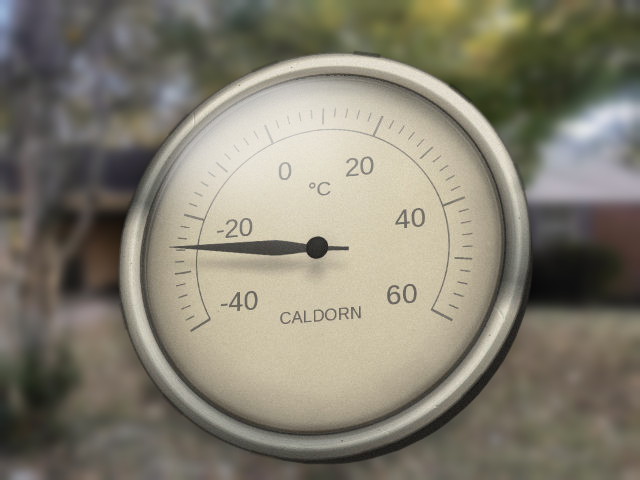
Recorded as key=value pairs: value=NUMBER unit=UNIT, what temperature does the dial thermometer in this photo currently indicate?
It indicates value=-26 unit=°C
